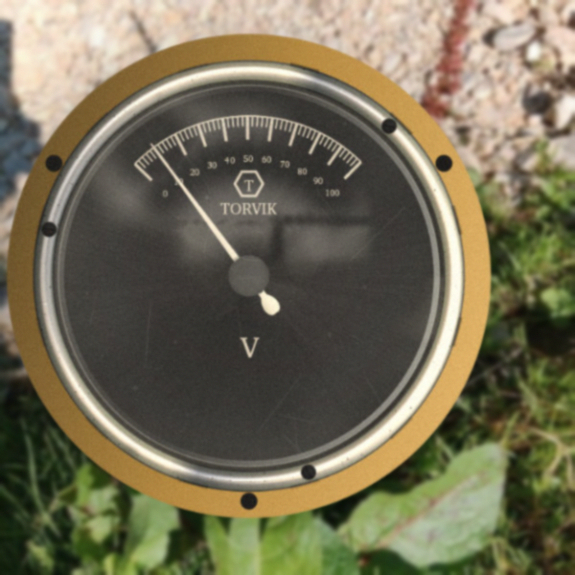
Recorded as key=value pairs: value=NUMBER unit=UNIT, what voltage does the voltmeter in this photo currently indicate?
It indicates value=10 unit=V
